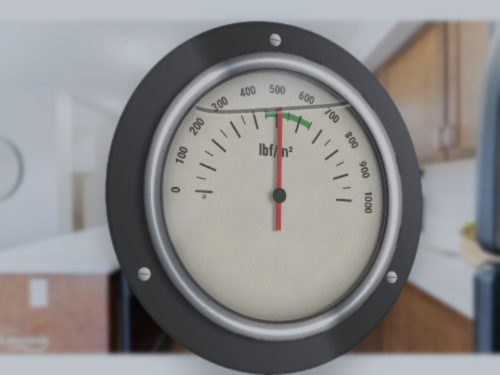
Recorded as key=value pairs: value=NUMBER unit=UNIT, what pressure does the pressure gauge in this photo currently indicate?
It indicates value=500 unit=psi
